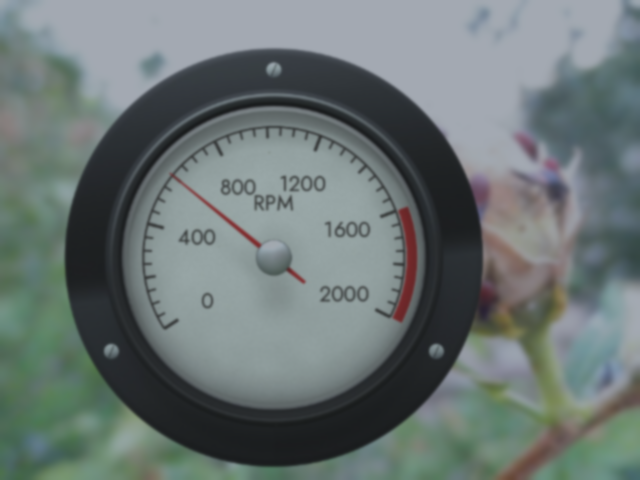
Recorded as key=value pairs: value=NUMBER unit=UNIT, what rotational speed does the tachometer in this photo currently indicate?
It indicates value=600 unit=rpm
